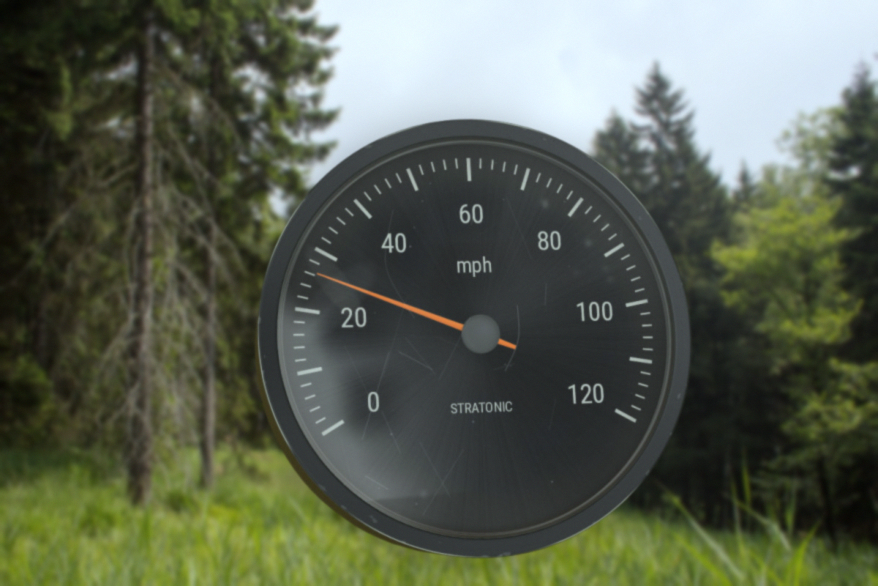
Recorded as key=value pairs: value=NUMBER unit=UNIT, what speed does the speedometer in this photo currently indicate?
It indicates value=26 unit=mph
